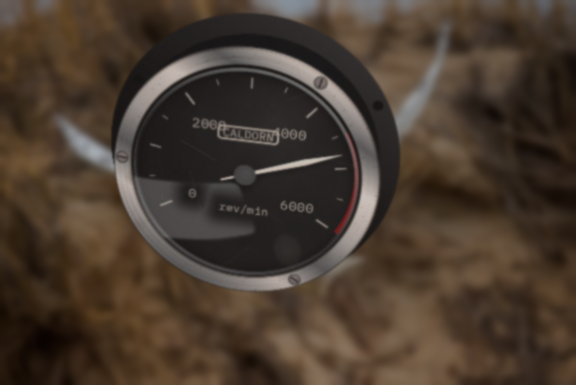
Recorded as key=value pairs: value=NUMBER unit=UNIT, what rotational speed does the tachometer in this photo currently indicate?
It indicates value=4750 unit=rpm
